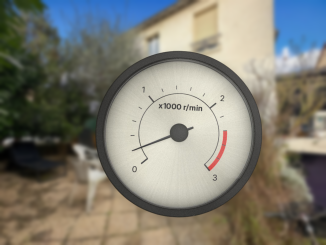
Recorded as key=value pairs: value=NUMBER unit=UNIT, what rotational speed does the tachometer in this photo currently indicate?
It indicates value=200 unit=rpm
